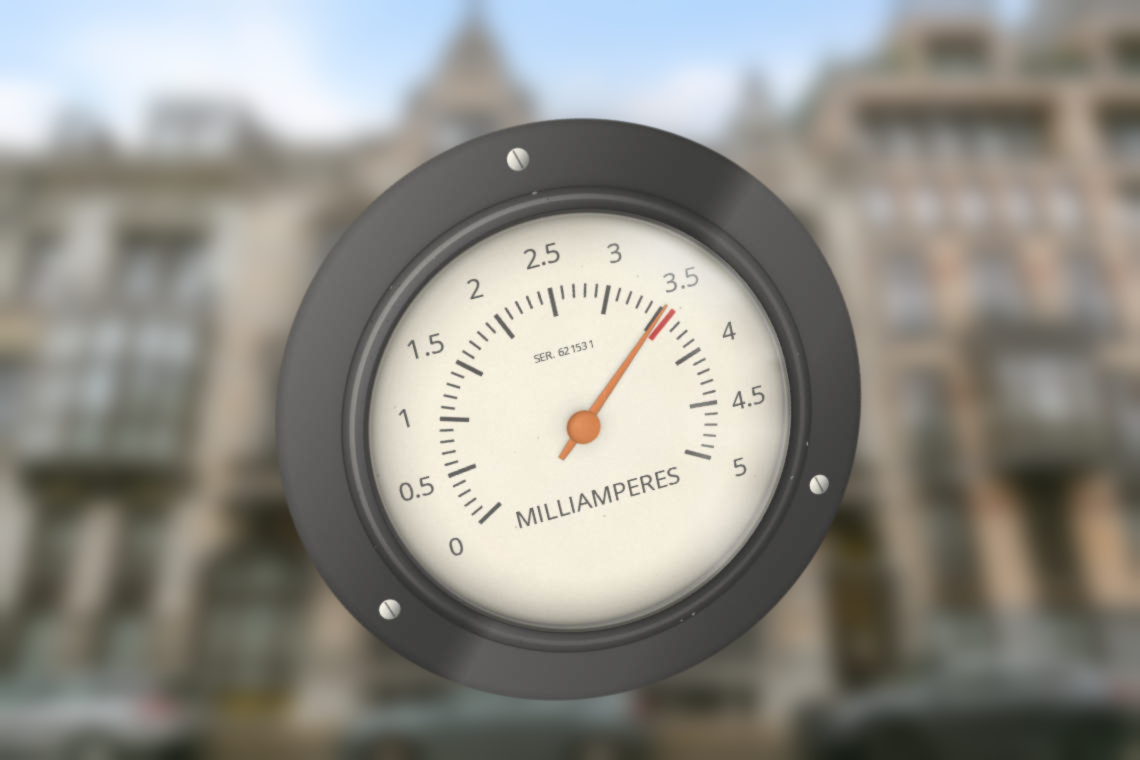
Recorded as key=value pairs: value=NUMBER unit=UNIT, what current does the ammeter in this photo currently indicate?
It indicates value=3.5 unit=mA
